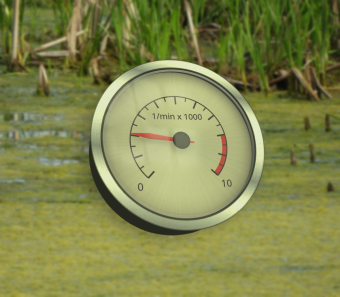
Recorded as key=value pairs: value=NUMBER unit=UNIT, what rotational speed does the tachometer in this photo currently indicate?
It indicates value=2000 unit=rpm
